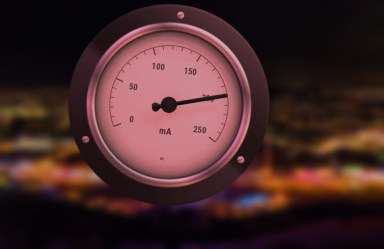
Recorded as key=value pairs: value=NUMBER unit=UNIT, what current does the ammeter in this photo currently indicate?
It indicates value=200 unit=mA
